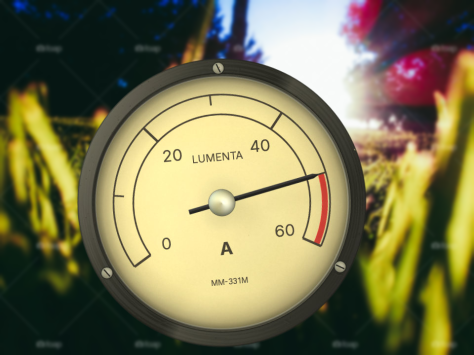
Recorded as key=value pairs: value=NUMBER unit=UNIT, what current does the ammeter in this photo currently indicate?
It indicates value=50 unit=A
